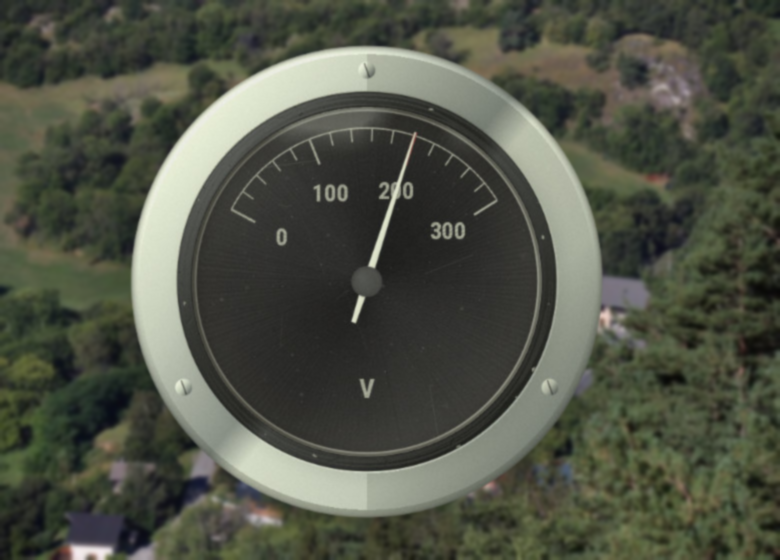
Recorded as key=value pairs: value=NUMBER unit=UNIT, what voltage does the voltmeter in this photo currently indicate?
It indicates value=200 unit=V
